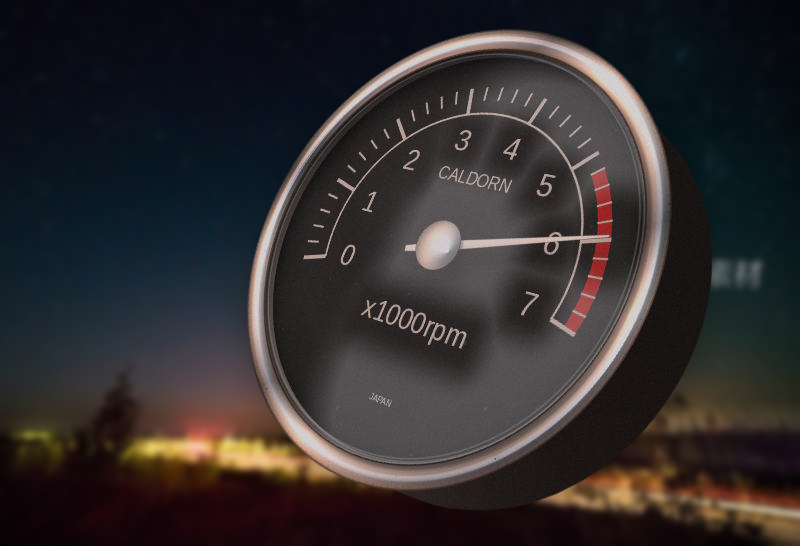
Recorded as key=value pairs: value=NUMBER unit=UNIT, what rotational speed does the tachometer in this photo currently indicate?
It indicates value=6000 unit=rpm
